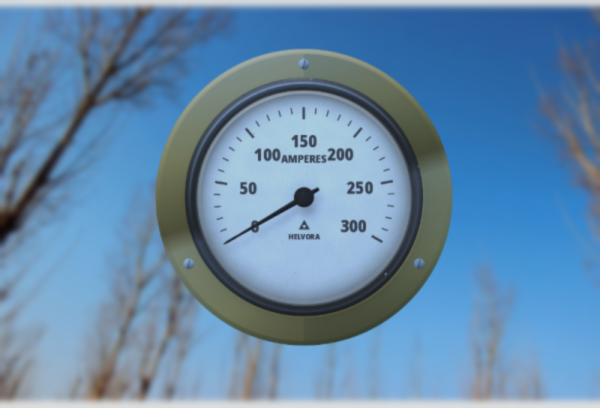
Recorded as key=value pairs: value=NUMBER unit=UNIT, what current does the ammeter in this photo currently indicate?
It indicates value=0 unit=A
